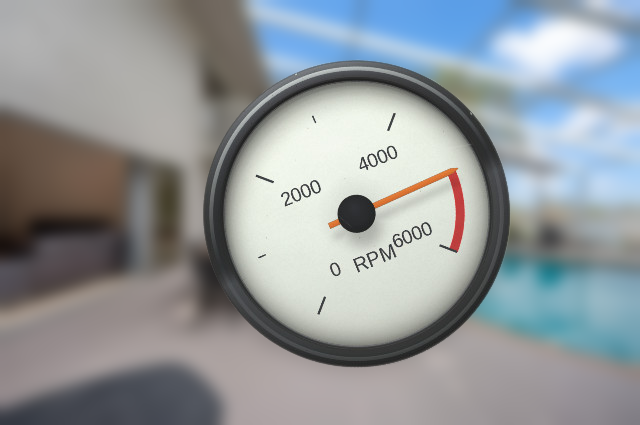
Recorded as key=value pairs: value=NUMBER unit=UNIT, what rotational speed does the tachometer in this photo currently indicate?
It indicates value=5000 unit=rpm
